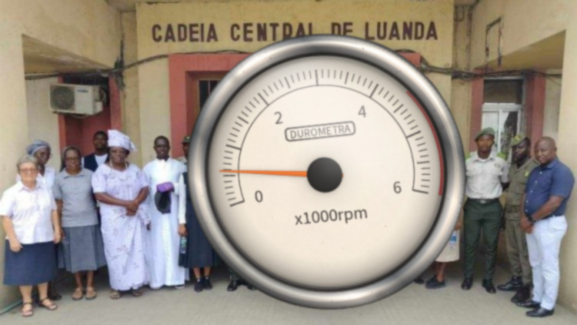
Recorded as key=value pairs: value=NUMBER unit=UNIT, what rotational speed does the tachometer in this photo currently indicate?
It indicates value=600 unit=rpm
